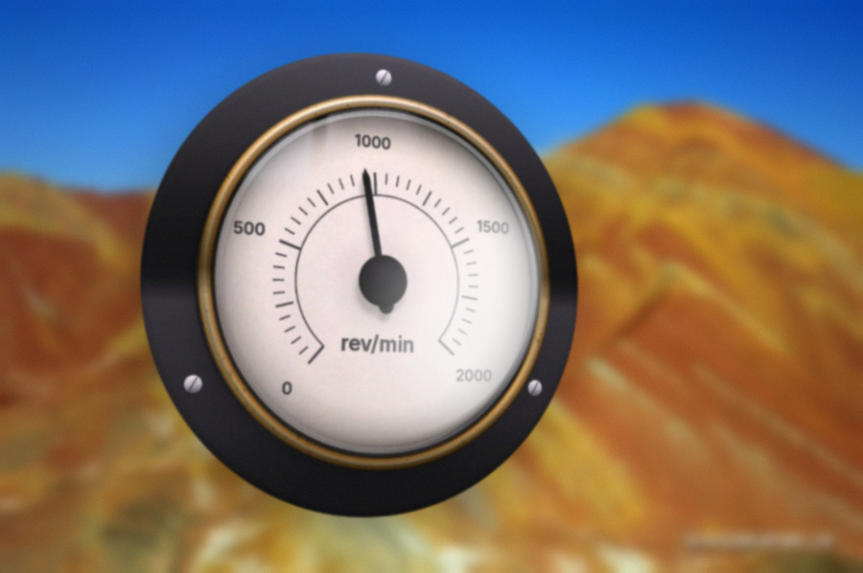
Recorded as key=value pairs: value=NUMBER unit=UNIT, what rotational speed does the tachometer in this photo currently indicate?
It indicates value=950 unit=rpm
